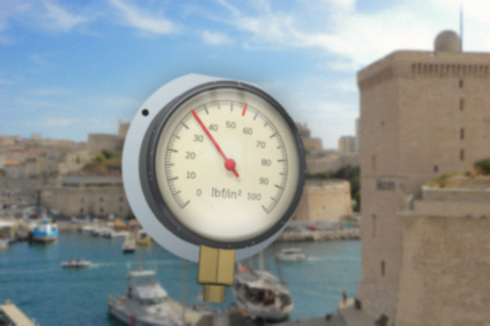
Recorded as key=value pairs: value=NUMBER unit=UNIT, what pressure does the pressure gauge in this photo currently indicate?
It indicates value=35 unit=psi
